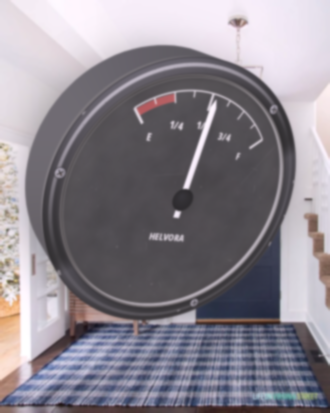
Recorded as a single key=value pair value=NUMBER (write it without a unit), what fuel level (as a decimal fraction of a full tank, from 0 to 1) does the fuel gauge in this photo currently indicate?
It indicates value=0.5
